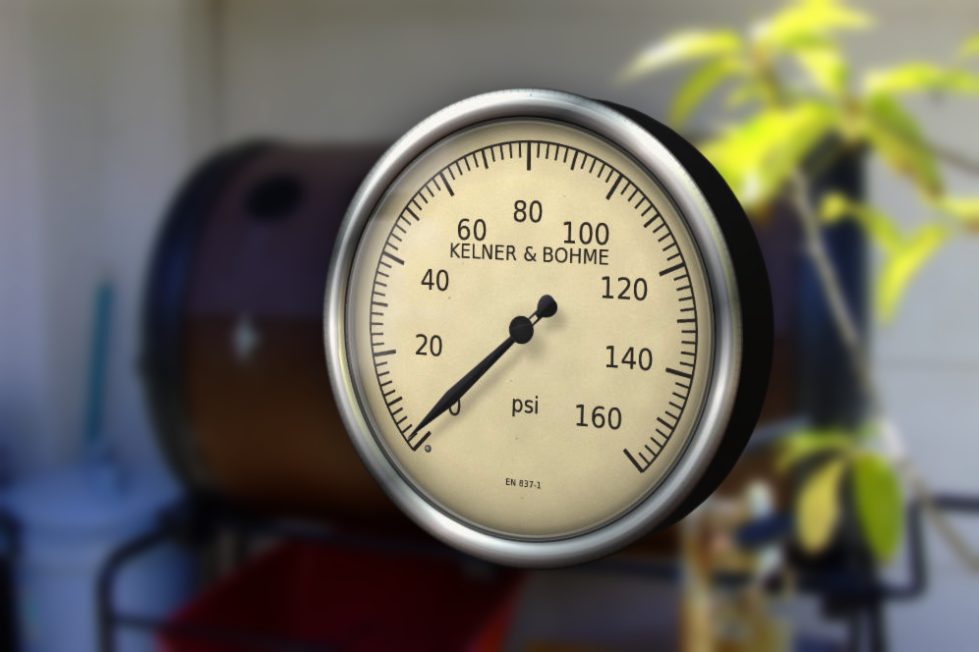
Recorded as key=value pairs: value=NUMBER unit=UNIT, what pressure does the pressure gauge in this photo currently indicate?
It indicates value=2 unit=psi
